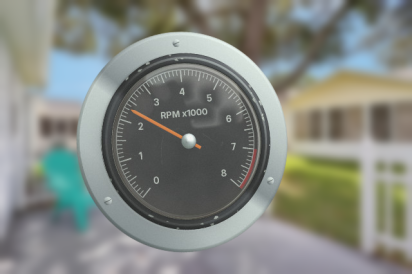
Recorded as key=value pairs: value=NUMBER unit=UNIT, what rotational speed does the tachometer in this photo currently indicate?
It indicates value=2300 unit=rpm
